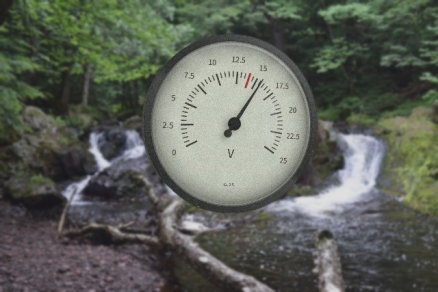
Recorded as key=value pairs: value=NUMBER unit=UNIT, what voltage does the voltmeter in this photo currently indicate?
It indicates value=15.5 unit=V
